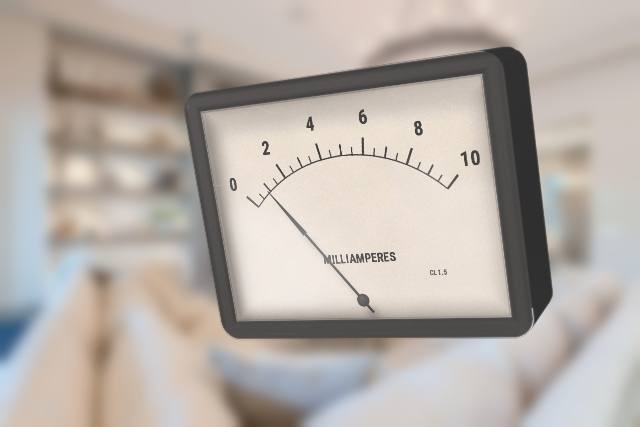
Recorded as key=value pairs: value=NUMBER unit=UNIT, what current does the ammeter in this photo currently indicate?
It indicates value=1 unit=mA
